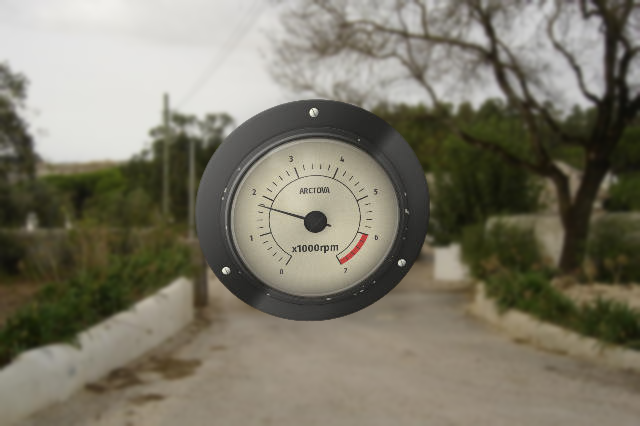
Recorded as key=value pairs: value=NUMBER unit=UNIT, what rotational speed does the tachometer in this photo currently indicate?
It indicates value=1800 unit=rpm
